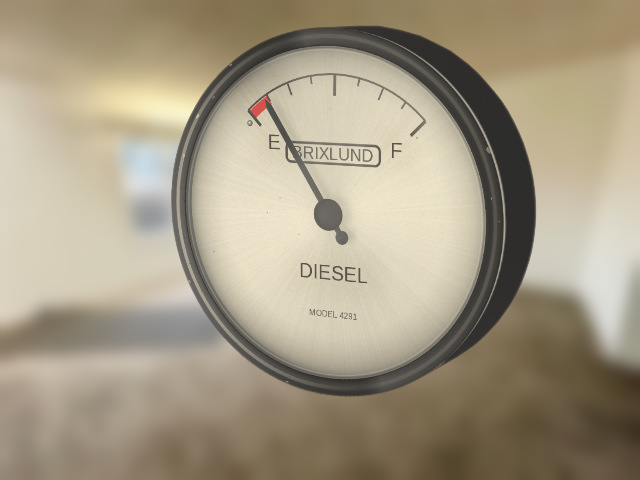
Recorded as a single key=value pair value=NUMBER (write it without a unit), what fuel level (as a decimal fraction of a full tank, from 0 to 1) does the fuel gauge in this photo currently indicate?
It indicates value=0.125
